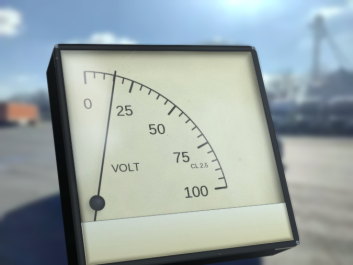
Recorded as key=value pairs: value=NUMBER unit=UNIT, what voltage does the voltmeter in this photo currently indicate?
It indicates value=15 unit=V
